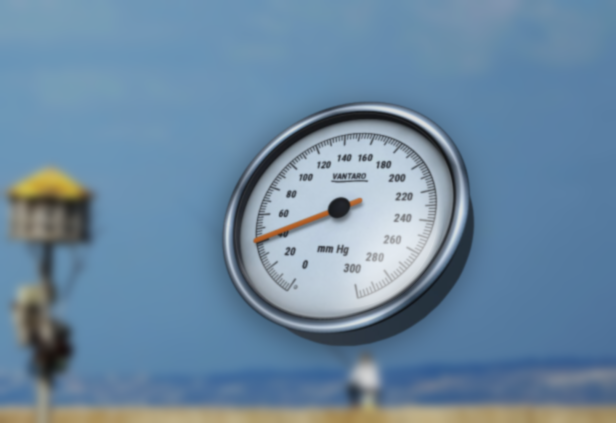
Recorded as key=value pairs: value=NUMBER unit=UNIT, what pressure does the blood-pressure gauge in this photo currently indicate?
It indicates value=40 unit=mmHg
